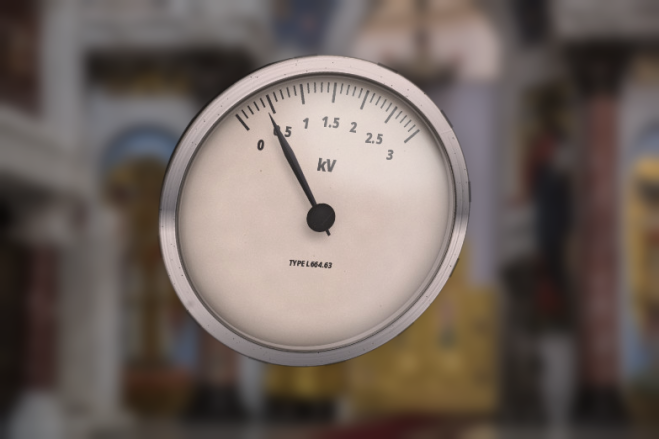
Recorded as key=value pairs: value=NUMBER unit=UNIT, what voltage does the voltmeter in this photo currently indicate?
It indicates value=0.4 unit=kV
